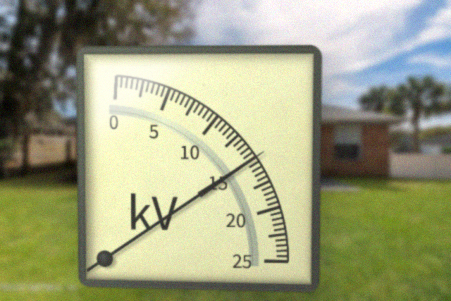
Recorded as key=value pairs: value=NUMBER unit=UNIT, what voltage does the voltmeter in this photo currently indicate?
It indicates value=15 unit=kV
